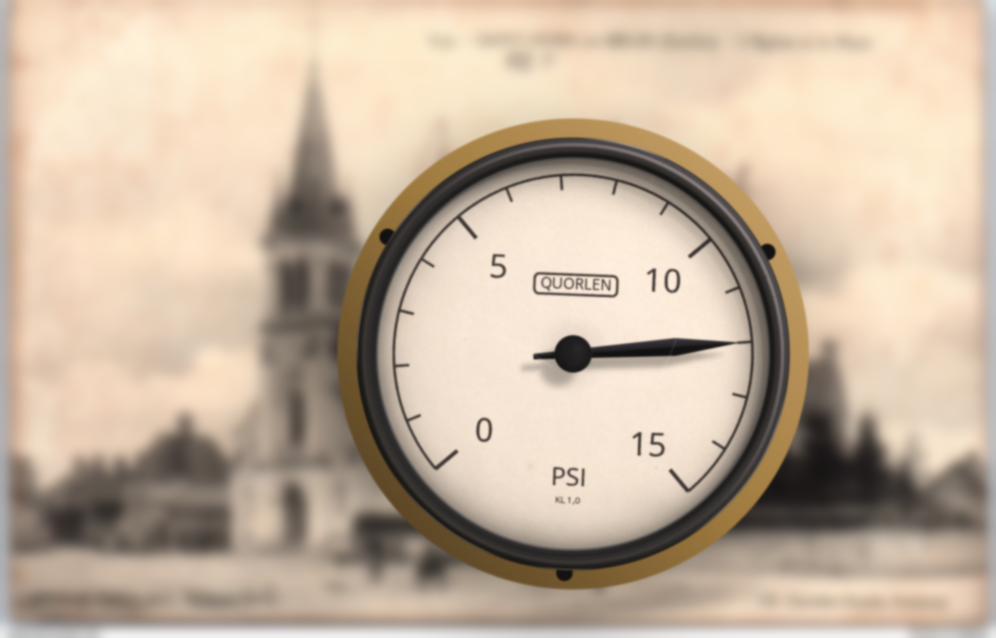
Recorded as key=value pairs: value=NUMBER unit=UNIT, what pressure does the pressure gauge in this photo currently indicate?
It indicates value=12 unit=psi
